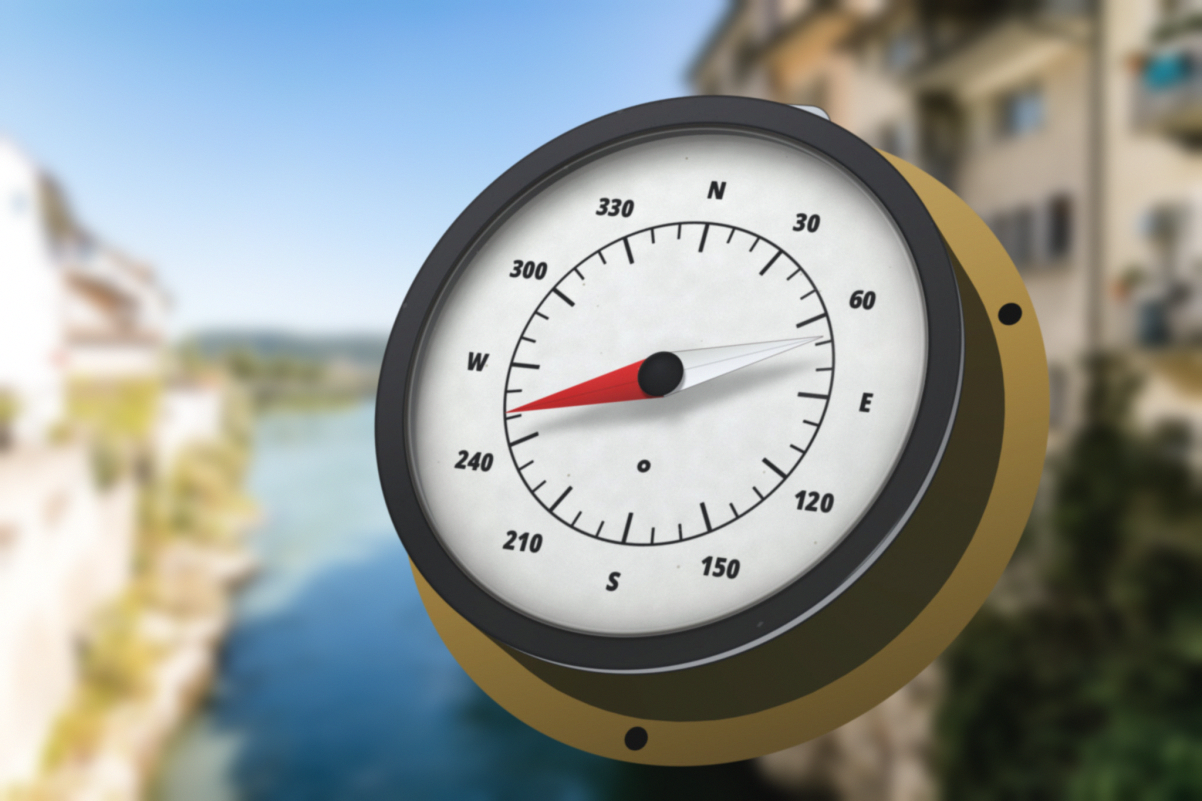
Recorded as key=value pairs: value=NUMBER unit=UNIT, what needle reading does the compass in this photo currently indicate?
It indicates value=250 unit=°
